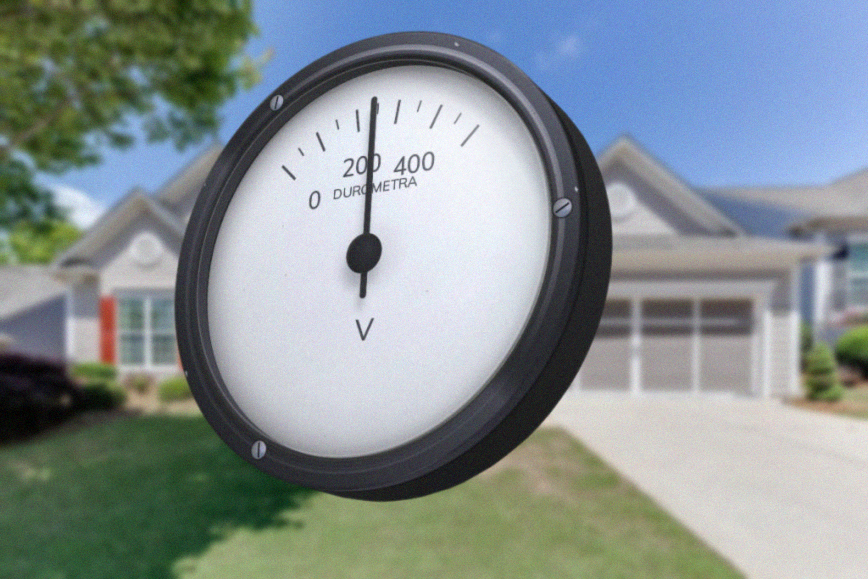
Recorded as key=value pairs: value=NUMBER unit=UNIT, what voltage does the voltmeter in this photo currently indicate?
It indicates value=250 unit=V
